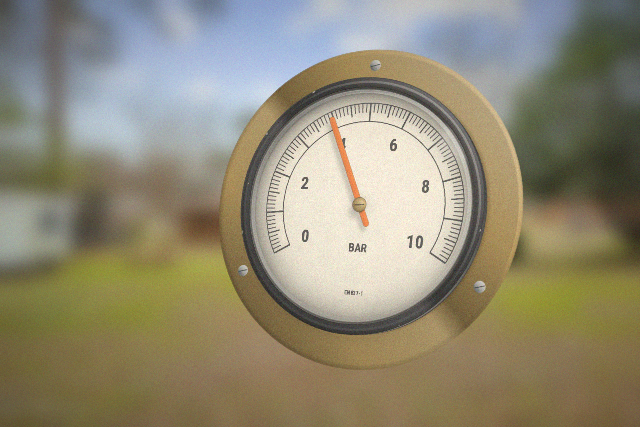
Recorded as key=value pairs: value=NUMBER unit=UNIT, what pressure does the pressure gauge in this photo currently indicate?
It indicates value=4 unit=bar
